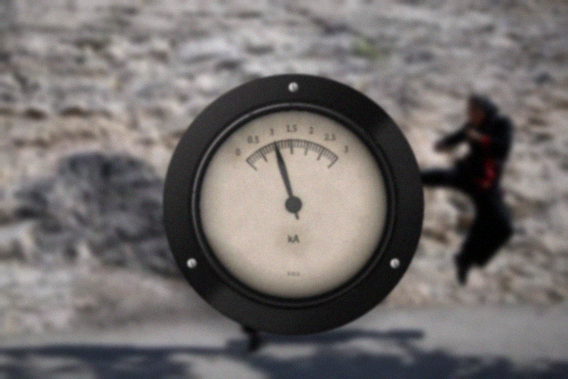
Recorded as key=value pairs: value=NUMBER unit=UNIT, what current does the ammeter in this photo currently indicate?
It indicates value=1 unit=kA
